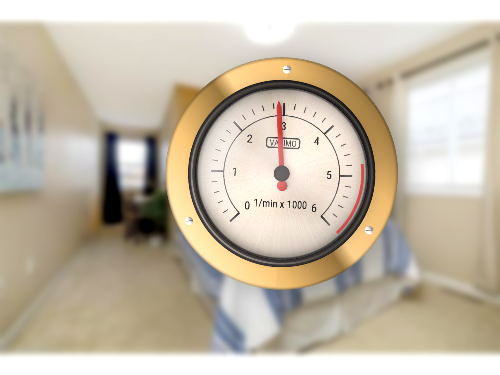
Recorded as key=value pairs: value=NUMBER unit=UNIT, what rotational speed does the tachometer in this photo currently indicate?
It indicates value=2900 unit=rpm
